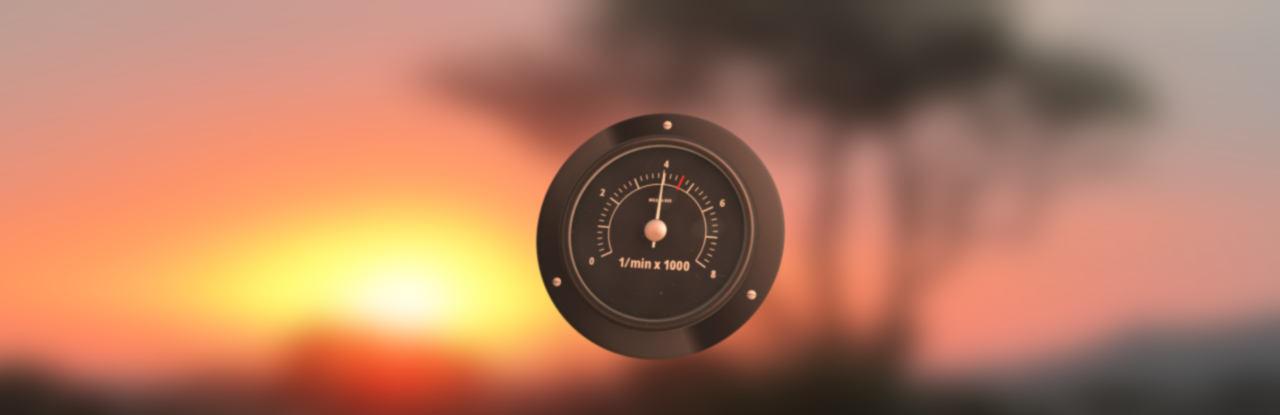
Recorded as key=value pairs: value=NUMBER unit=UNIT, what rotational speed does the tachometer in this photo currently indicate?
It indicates value=4000 unit=rpm
